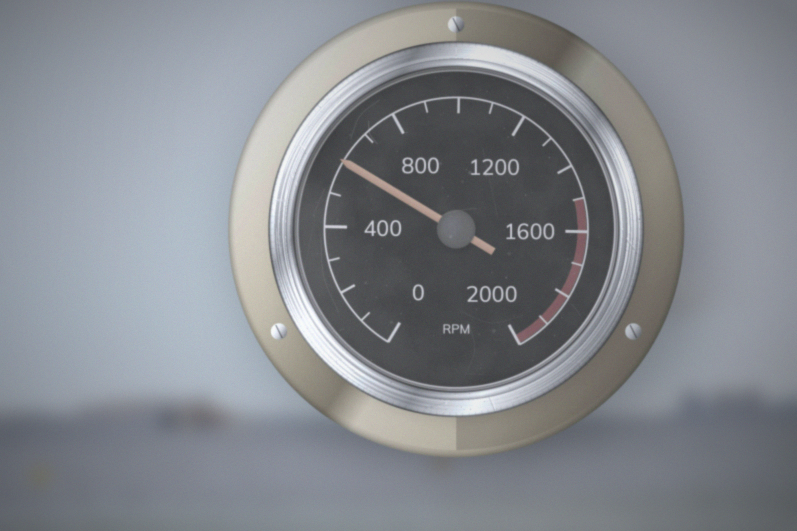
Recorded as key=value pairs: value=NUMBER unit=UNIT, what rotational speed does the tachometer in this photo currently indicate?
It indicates value=600 unit=rpm
